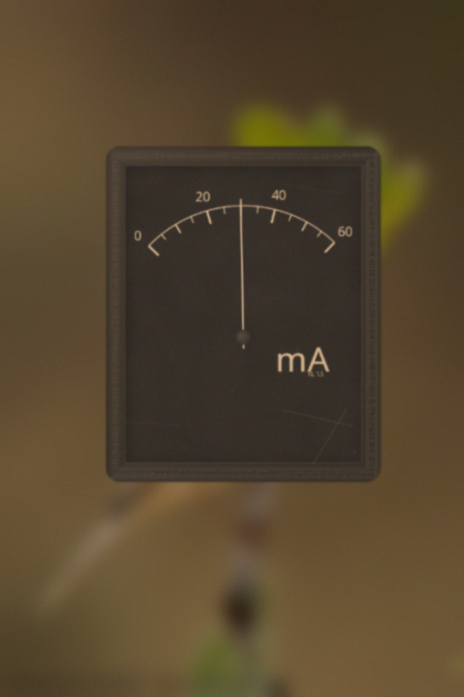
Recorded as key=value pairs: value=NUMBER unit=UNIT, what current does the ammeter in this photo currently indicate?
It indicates value=30 unit=mA
